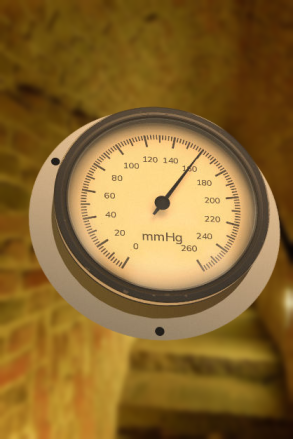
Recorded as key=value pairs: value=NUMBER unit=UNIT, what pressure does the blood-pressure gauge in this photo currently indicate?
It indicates value=160 unit=mmHg
